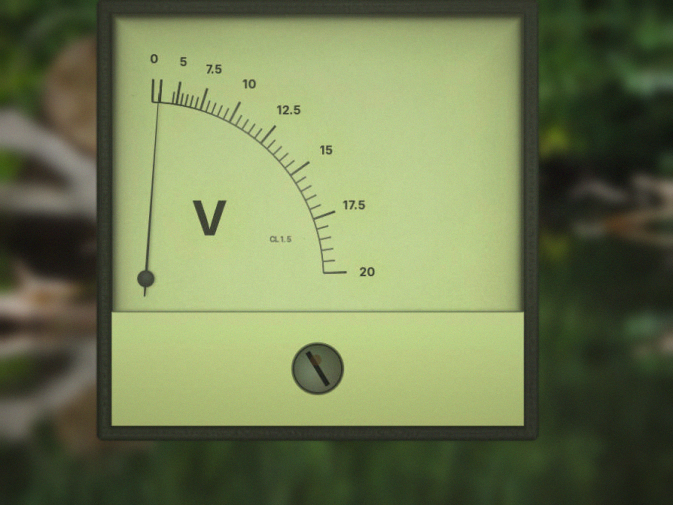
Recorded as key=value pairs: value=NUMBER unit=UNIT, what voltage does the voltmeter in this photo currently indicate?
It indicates value=2.5 unit=V
